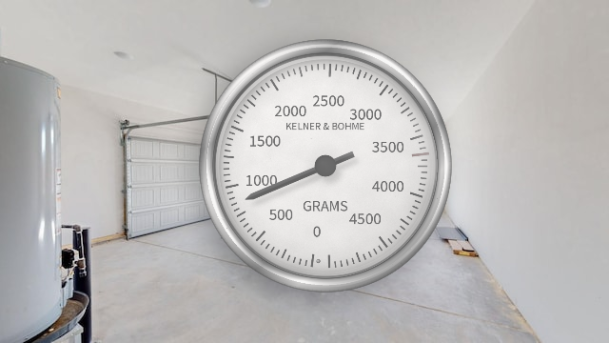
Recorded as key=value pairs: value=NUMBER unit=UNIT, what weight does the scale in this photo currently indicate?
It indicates value=850 unit=g
